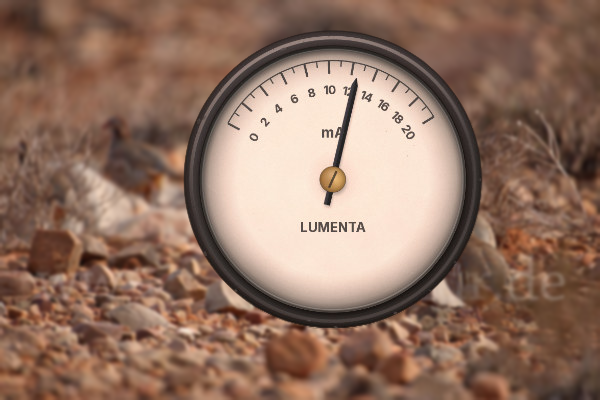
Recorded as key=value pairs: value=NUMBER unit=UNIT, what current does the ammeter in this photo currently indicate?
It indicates value=12.5 unit=mA
